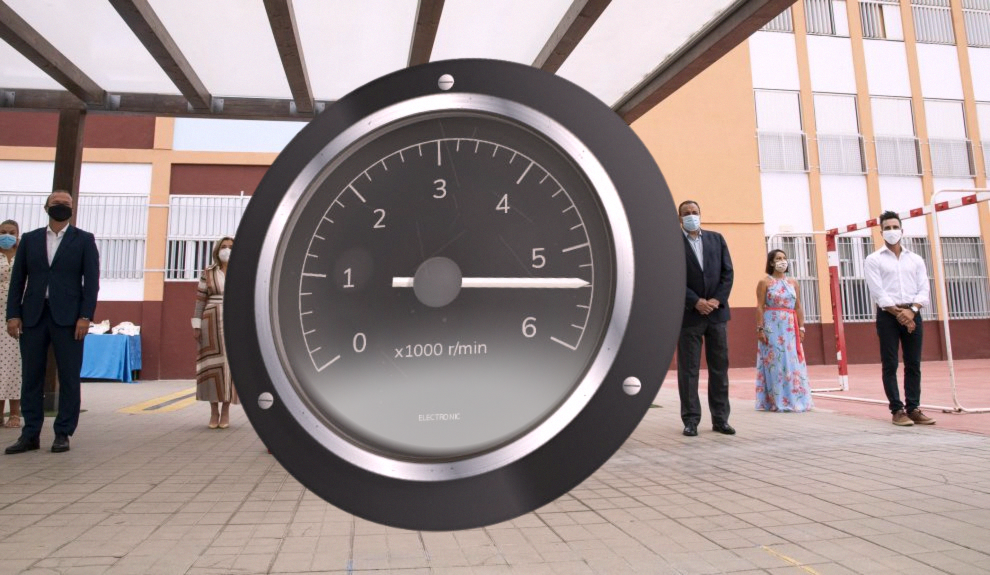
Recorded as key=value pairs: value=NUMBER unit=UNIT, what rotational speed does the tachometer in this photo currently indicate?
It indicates value=5400 unit=rpm
